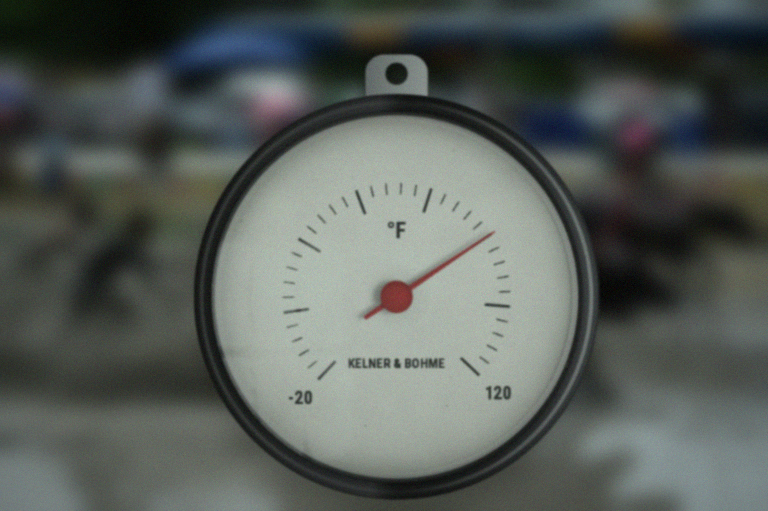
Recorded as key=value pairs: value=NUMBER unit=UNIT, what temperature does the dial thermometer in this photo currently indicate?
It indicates value=80 unit=°F
